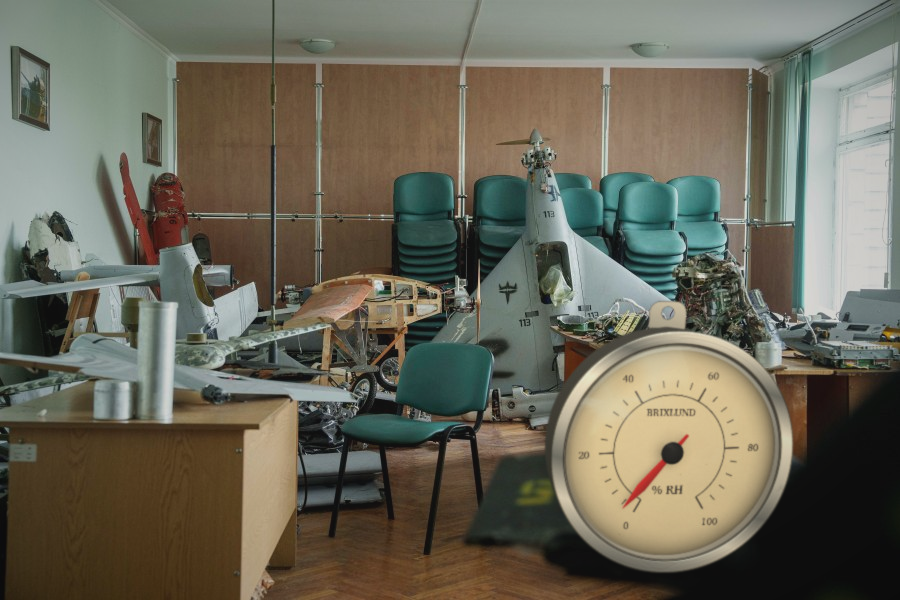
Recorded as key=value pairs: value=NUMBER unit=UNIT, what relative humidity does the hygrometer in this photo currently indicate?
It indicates value=4 unit=%
